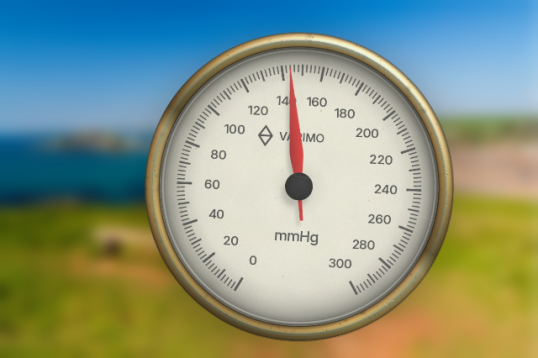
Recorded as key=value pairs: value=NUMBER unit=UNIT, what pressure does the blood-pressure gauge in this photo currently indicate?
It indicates value=144 unit=mmHg
